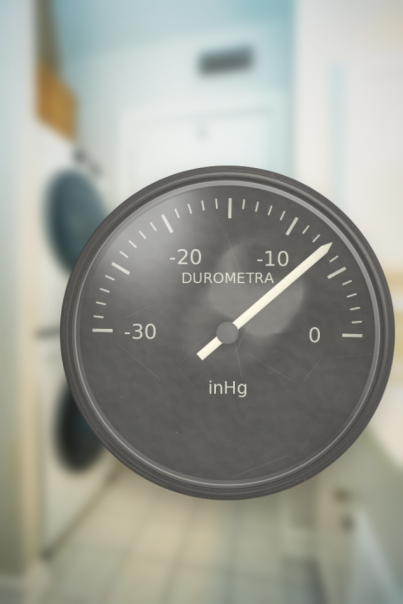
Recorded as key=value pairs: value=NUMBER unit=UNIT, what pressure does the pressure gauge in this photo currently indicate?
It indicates value=-7 unit=inHg
